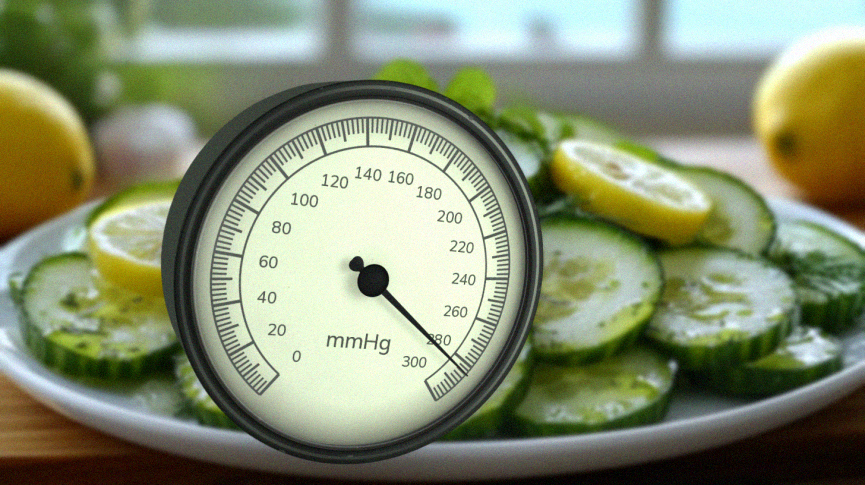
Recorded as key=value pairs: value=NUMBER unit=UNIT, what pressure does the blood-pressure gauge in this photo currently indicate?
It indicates value=284 unit=mmHg
